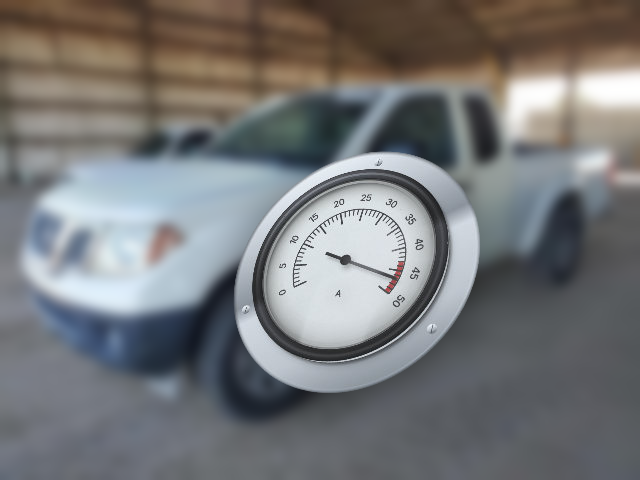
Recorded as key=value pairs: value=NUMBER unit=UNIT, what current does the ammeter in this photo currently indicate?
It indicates value=47 unit=A
